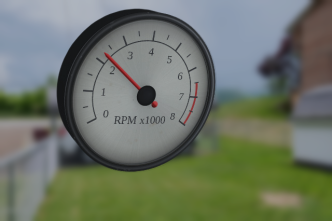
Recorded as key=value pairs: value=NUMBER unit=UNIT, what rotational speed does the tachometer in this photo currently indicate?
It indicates value=2250 unit=rpm
